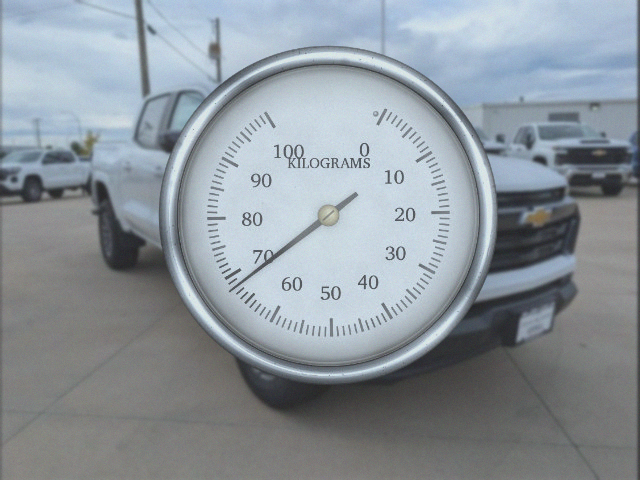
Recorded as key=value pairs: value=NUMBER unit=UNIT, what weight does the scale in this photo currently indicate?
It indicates value=68 unit=kg
